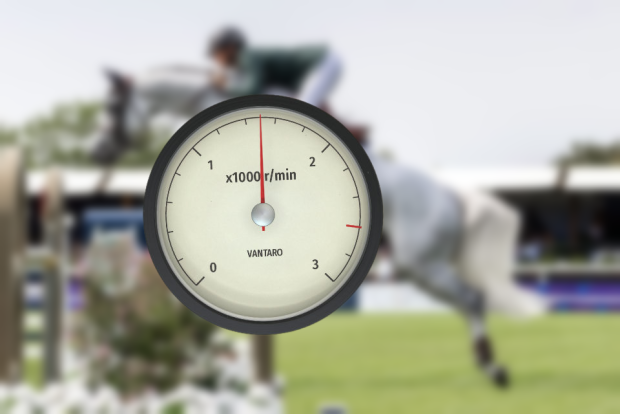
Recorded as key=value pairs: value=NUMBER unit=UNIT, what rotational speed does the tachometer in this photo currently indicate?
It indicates value=1500 unit=rpm
